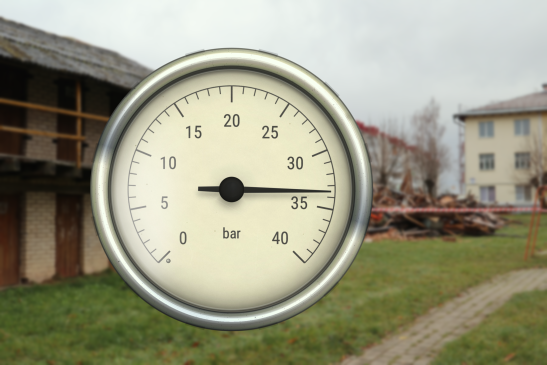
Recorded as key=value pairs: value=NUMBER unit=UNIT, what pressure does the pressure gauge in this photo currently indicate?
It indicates value=33.5 unit=bar
